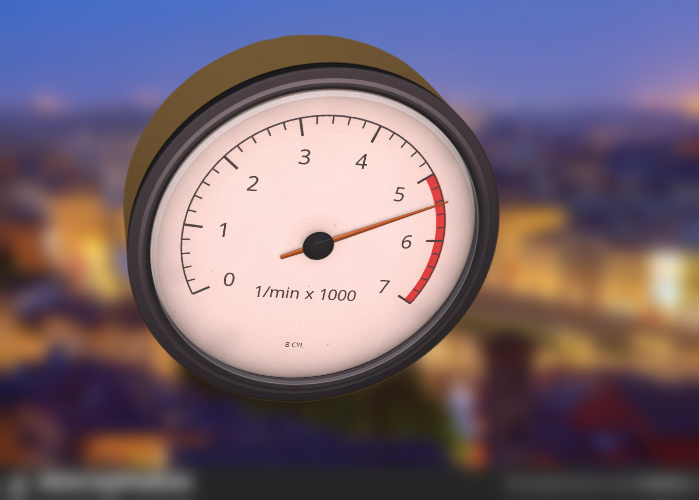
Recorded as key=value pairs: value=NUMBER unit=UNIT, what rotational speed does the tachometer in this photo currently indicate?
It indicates value=5400 unit=rpm
